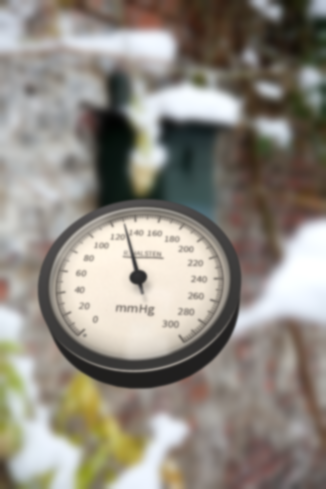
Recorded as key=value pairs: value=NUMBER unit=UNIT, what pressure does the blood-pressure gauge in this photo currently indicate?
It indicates value=130 unit=mmHg
